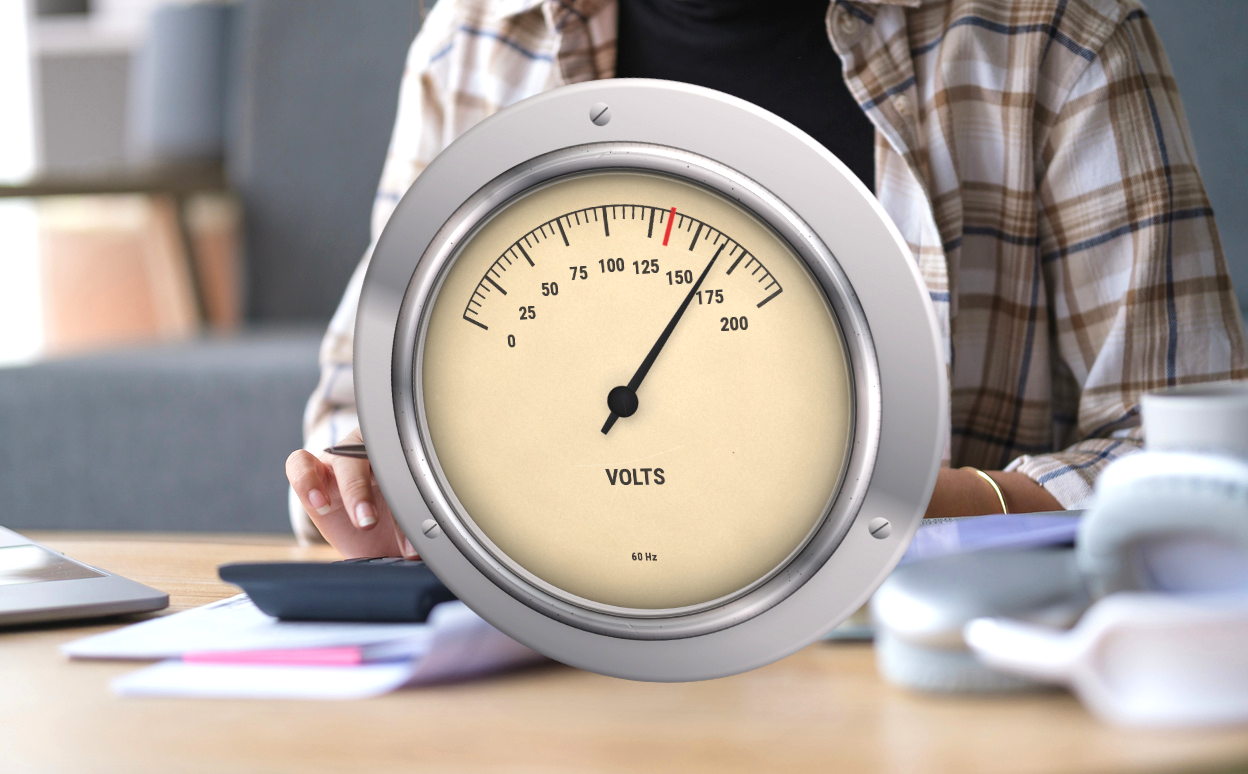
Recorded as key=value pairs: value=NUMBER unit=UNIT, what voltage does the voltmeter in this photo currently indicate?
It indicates value=165 unit=V
